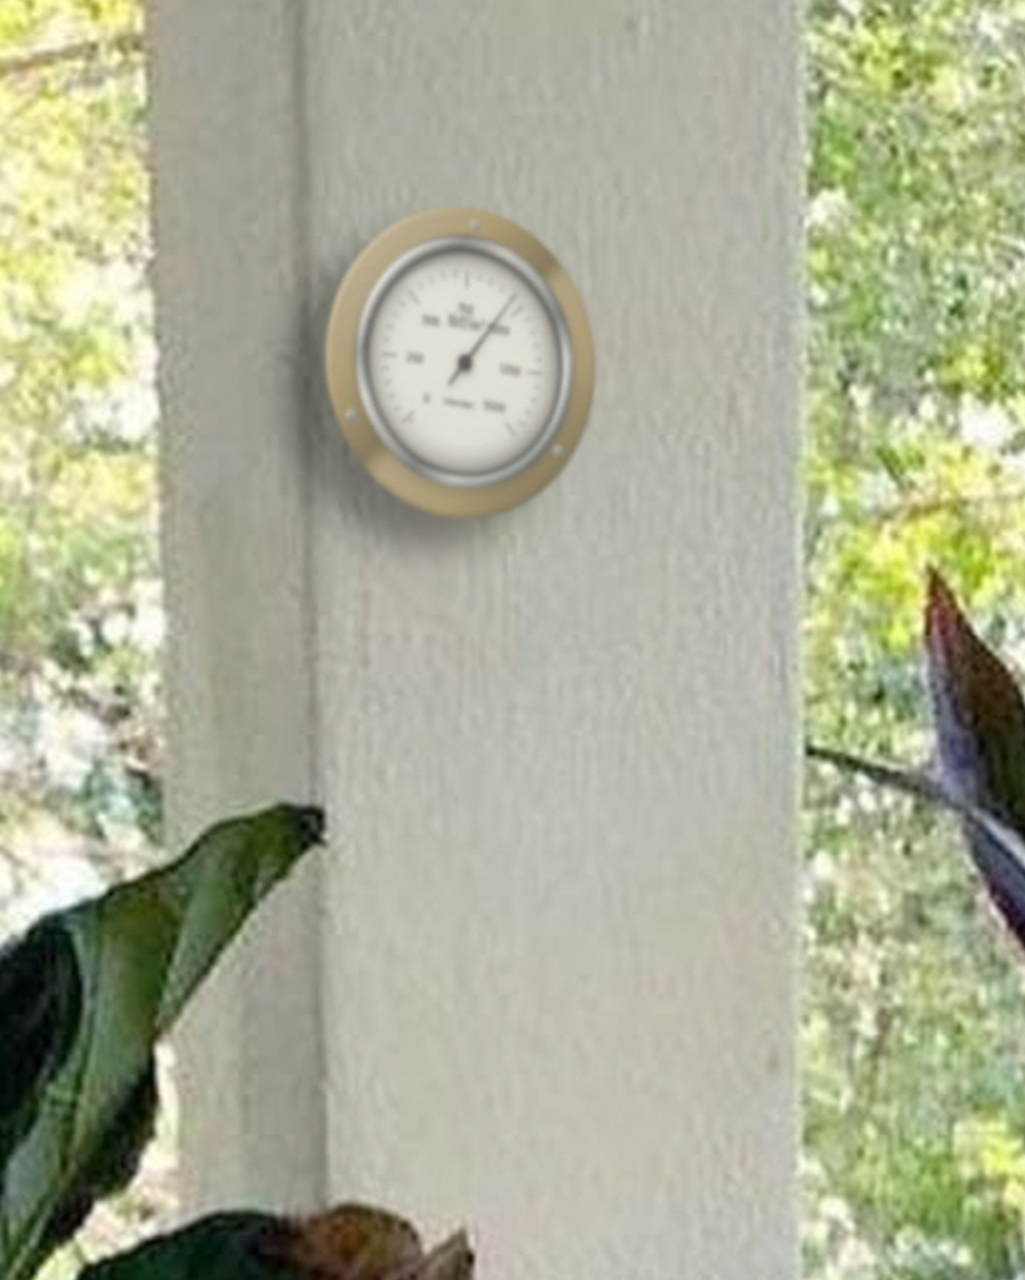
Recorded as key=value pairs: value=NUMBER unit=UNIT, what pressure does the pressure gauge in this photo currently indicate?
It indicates value=950 unit=psi
